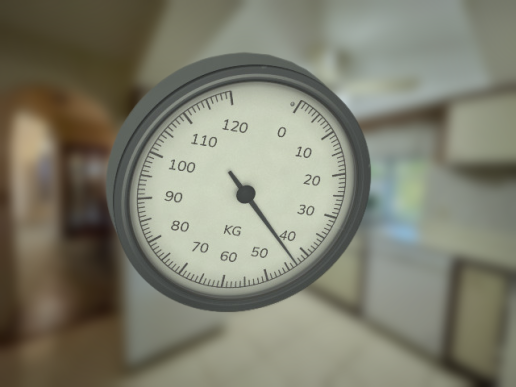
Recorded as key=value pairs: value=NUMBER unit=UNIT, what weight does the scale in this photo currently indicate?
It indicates value=43 unit=kg
